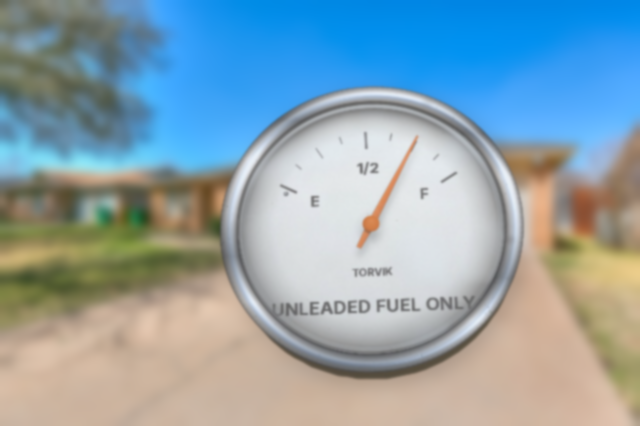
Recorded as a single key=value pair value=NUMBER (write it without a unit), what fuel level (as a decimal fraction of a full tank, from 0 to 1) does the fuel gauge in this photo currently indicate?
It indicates value=0.75
